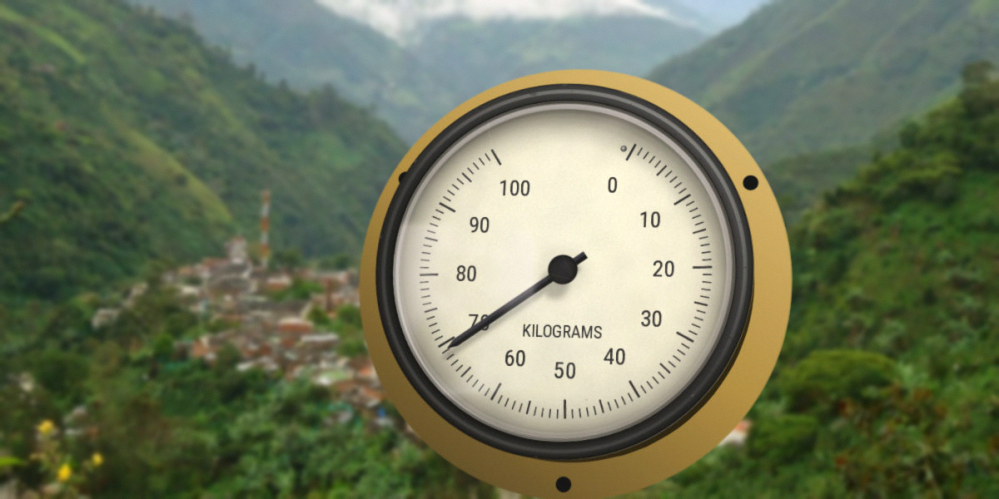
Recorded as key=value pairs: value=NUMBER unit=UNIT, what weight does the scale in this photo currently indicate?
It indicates value=69 unit=kg
